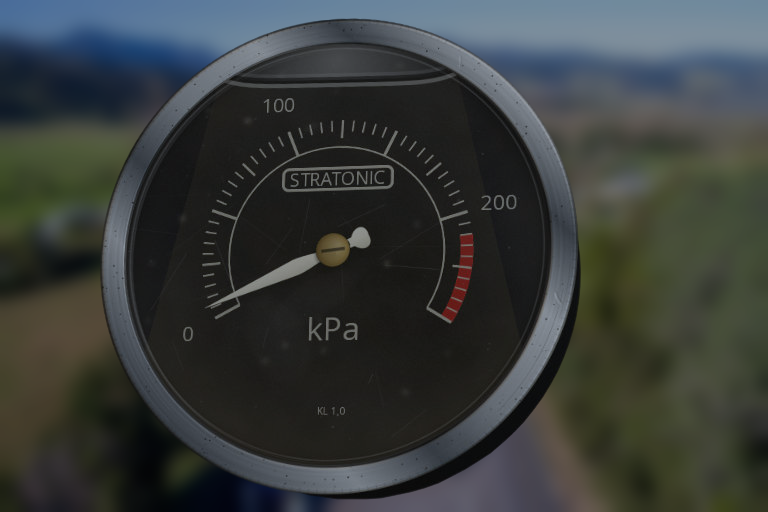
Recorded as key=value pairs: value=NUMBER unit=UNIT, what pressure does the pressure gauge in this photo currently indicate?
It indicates value=5 unit=kPa
